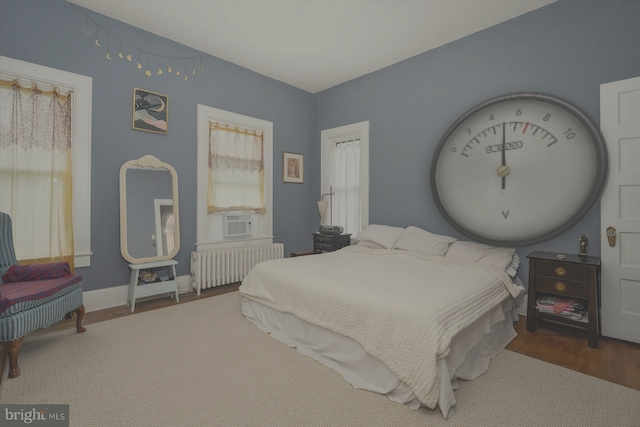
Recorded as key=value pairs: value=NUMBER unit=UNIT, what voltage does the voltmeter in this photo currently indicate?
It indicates value=5 unit=V
